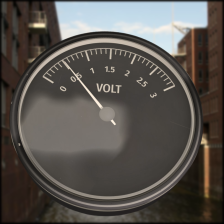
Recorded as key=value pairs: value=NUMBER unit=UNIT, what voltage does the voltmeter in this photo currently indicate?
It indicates value=0.5 unit=V
